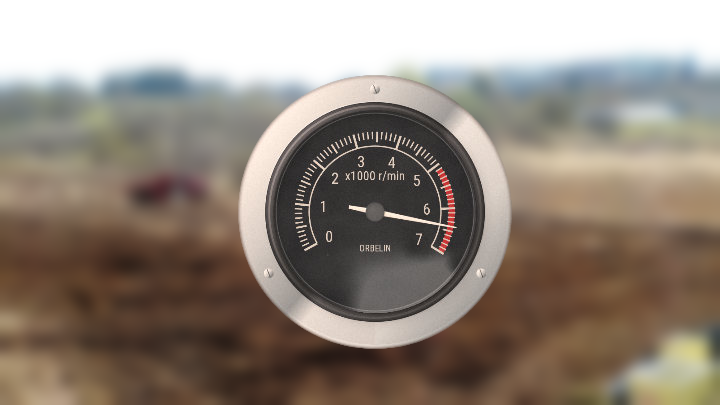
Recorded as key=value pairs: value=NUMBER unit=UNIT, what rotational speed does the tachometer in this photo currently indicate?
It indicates value=6400 unit=rpm
